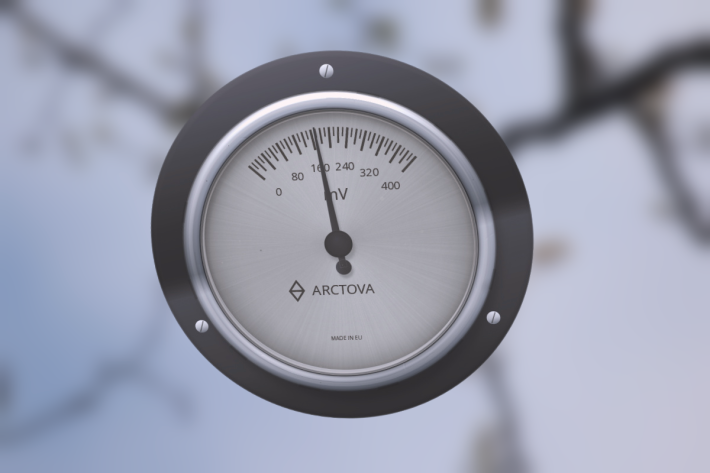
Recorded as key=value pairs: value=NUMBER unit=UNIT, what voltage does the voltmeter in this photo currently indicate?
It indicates value=170 unit=mV
